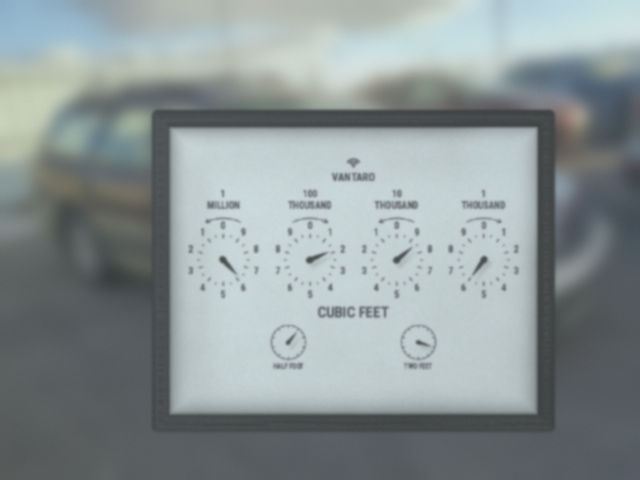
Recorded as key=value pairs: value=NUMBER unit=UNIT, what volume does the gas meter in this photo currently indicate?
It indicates value=618600 unit=ft³
